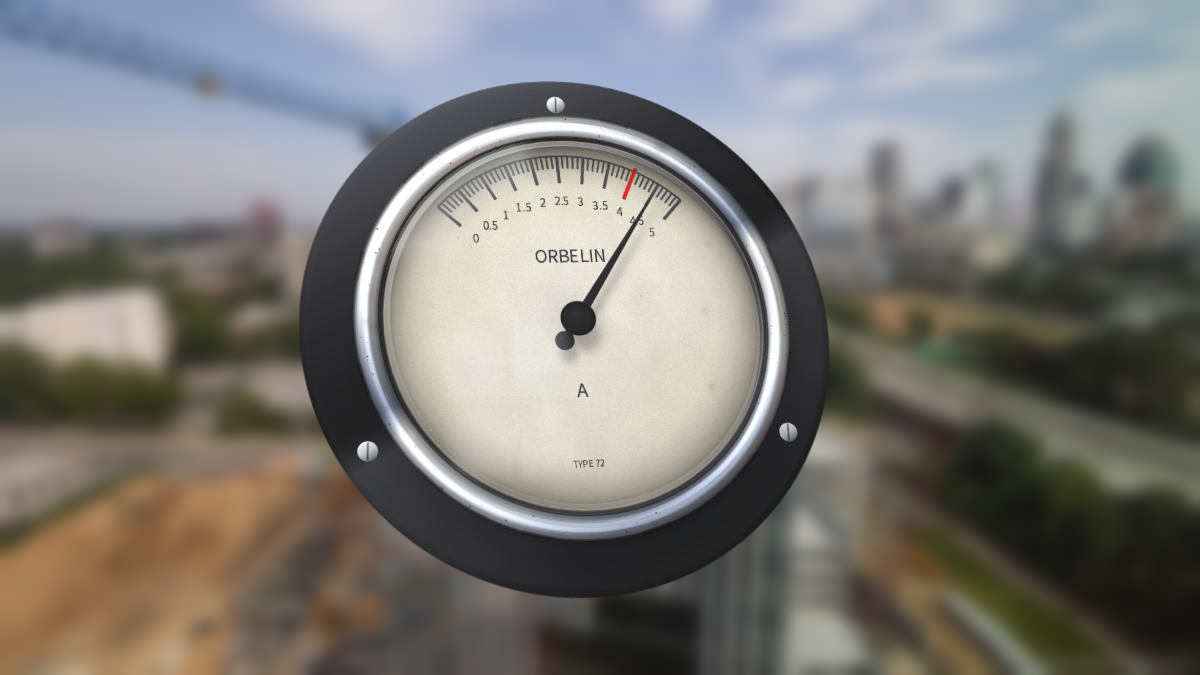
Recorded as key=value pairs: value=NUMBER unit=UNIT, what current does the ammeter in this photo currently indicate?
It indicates value=4.5 unit=A
